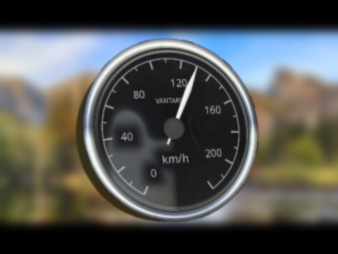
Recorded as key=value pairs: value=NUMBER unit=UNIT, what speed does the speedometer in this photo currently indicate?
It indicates value=130 unit=km/h
